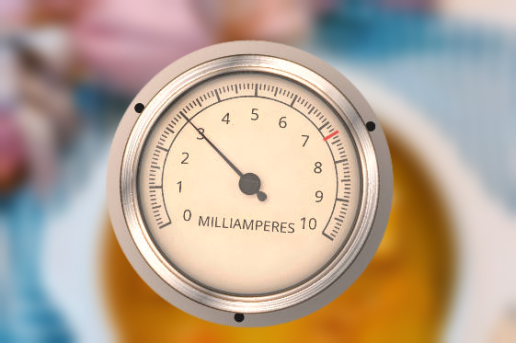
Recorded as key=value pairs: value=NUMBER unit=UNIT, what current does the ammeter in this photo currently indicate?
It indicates value=3 unit=mA
